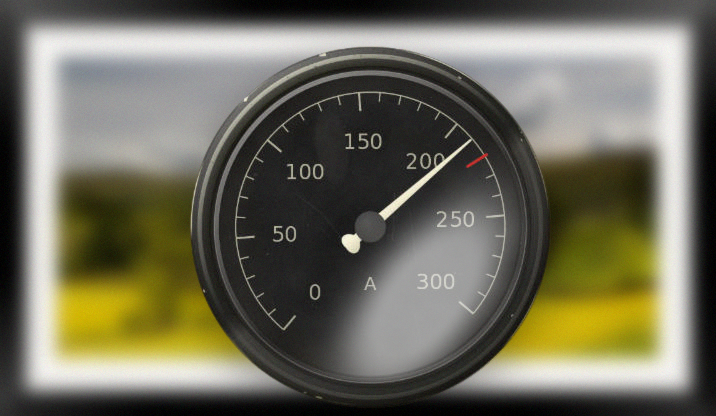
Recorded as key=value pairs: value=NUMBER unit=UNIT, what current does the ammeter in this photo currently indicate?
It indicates value=210 unit=A
